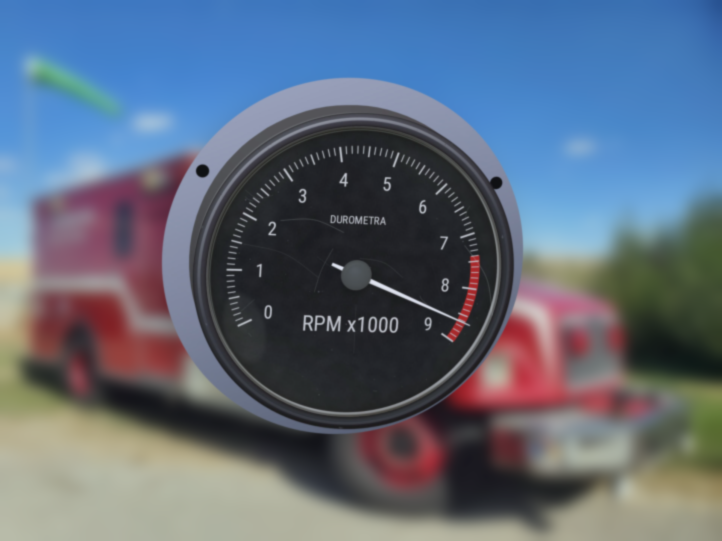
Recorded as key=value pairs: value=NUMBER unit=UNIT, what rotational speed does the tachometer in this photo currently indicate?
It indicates value=8600 unit=rpm
